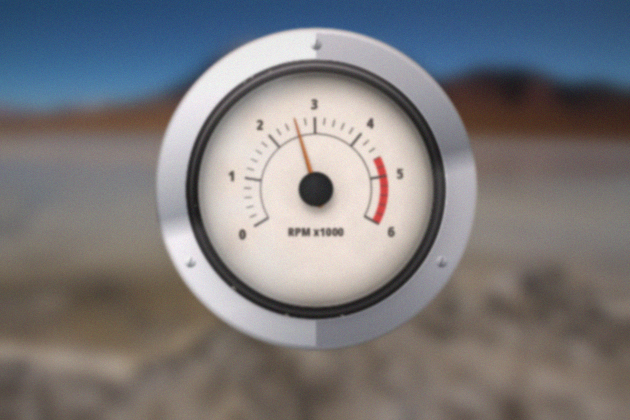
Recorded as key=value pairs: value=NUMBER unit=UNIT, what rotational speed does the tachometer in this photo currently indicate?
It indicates value=2600 unit=rpm
